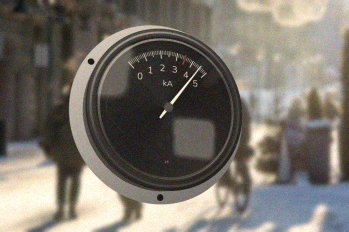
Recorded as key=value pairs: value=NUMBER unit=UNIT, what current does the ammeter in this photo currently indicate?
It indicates value=4.5 unit=kA
